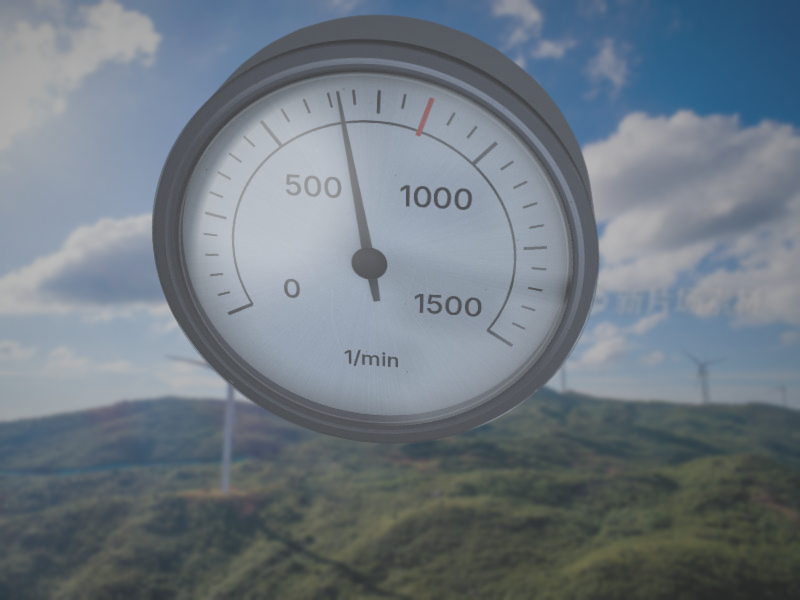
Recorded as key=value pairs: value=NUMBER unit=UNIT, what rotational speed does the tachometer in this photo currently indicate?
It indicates value=675 unit=rpm
